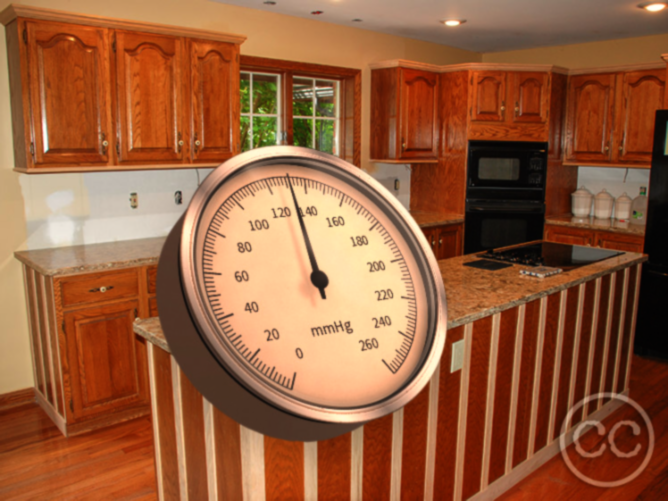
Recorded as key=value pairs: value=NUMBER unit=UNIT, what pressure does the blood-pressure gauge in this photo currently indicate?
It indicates value=130 unit=mmHg
